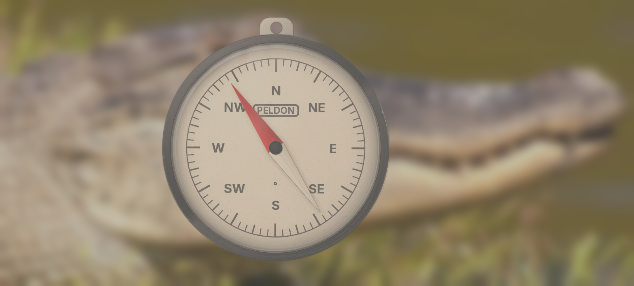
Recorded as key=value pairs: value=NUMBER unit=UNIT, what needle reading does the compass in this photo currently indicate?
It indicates value=325 unit=°
